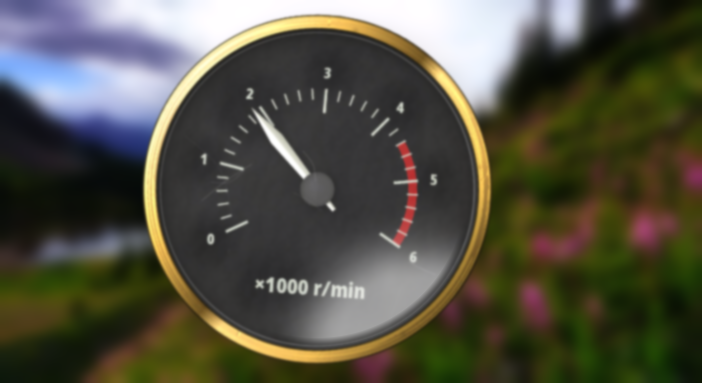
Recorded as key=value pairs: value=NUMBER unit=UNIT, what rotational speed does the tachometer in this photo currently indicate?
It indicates value=1900 unit=rpm
